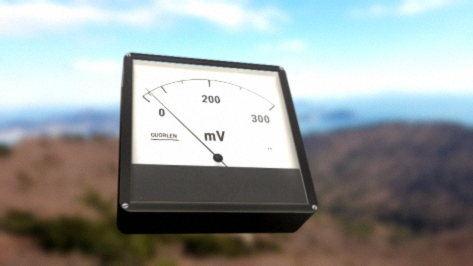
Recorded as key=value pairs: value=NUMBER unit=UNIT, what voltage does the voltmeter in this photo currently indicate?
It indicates value=50 unit=mV
